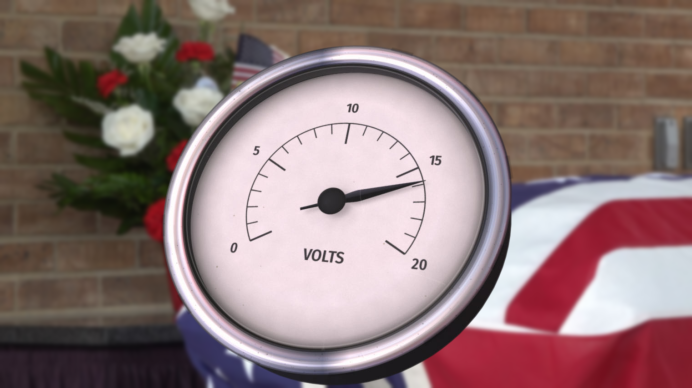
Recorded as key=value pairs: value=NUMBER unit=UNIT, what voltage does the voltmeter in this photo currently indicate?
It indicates value=16 unit=V
